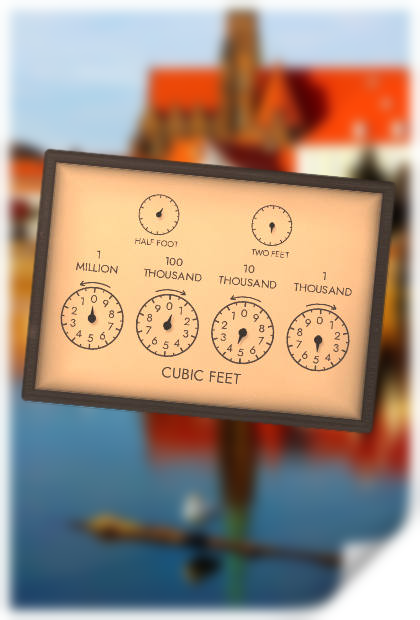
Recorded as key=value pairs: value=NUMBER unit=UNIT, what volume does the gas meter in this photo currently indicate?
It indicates value=4500 unit=ft³
